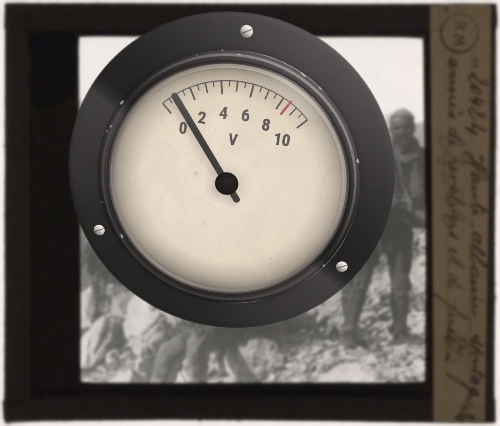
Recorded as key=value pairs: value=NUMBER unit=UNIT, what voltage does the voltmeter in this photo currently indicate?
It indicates value=1 unit=V
